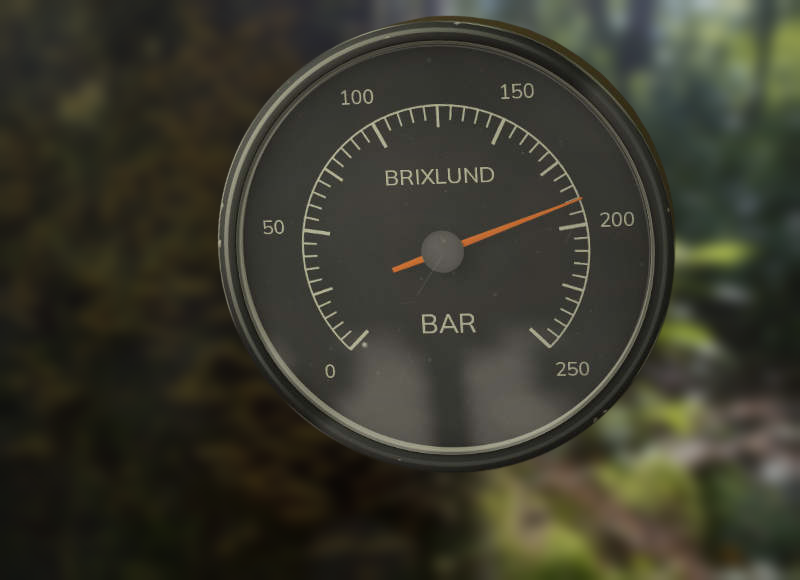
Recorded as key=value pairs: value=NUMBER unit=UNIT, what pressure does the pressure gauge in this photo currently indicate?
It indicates value=190 unit=bar
